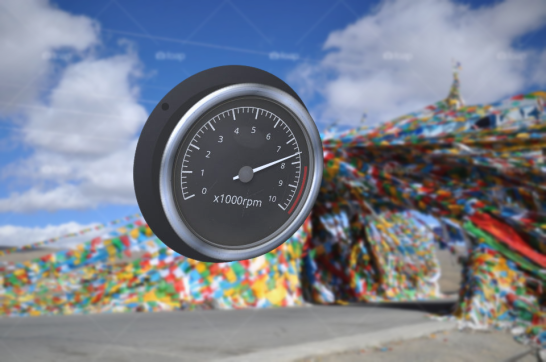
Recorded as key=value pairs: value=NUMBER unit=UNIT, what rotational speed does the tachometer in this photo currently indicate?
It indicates value=7600 unit=rpm
